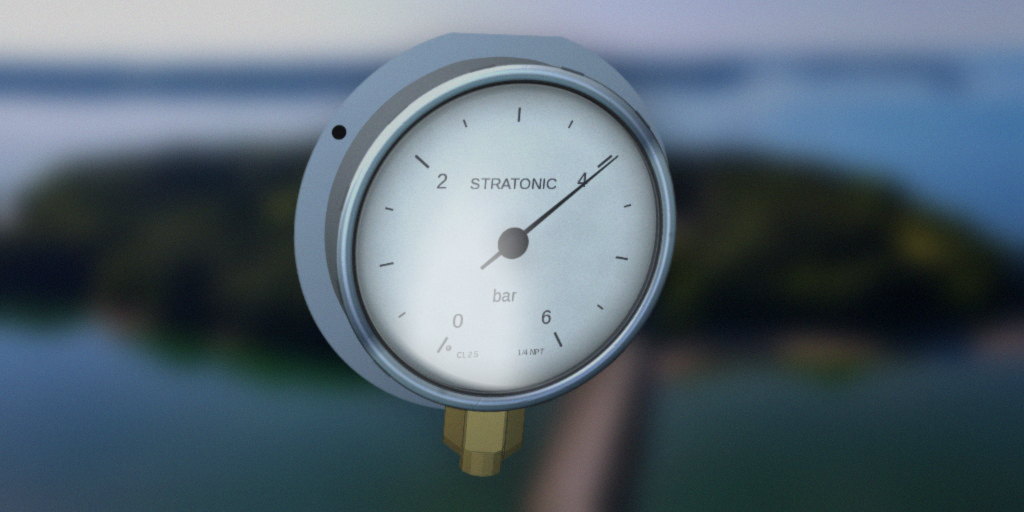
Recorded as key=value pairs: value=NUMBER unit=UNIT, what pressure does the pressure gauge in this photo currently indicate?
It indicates value=4 unit=bar
